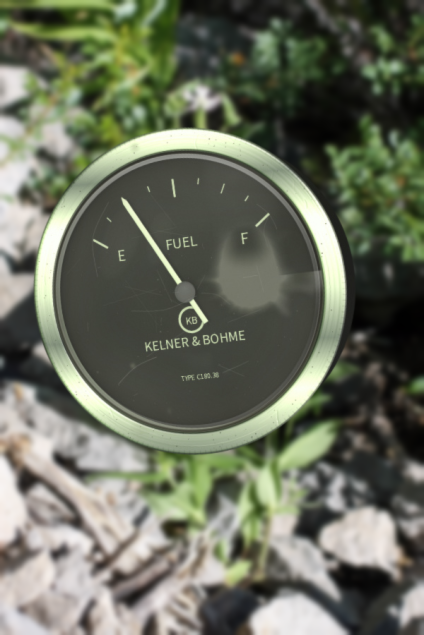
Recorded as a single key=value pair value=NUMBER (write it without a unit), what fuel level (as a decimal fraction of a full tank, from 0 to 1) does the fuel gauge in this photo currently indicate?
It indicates value=0.25
